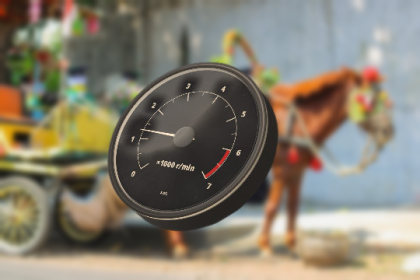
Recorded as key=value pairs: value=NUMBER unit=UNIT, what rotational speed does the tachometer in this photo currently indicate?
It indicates value=1250 unit=rpm
